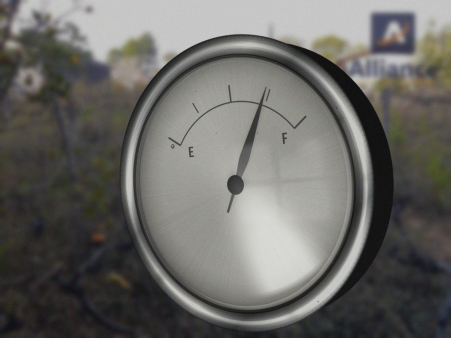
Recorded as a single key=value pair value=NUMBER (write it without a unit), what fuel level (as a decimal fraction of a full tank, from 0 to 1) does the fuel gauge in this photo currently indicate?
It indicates value=0.75
